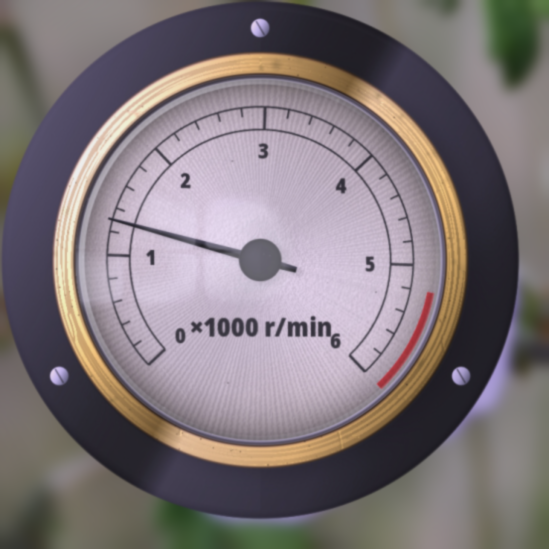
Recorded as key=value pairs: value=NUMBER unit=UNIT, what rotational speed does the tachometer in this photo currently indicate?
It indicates value=1300 unit=rpm
